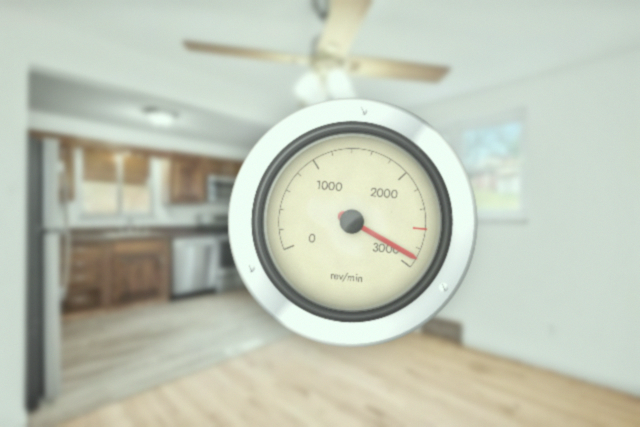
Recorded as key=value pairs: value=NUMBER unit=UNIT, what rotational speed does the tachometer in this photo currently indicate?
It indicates value=2900 unit=rpm
